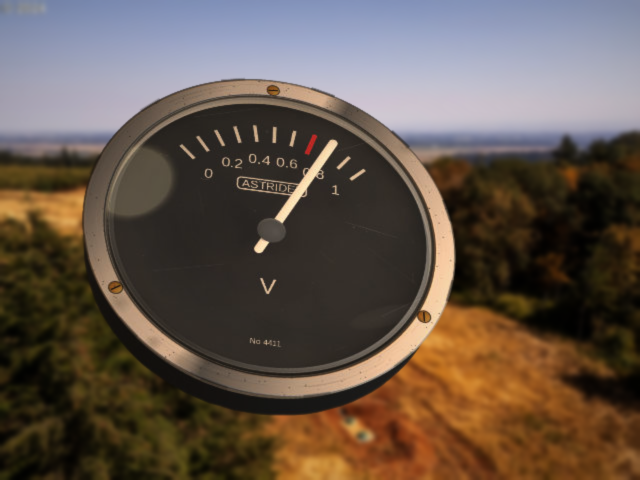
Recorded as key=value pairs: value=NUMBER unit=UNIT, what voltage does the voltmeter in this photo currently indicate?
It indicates value=0.8 unit=V
